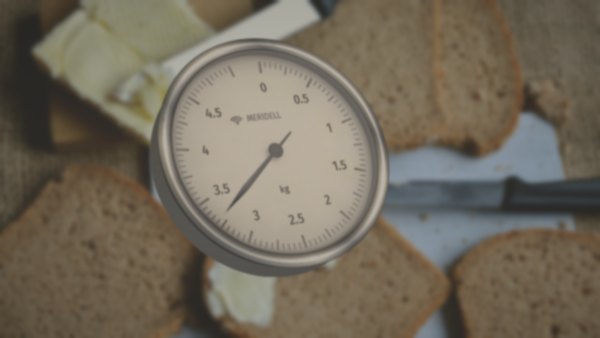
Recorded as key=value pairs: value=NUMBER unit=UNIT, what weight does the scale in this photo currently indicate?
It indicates value=3.3 unit=kg
